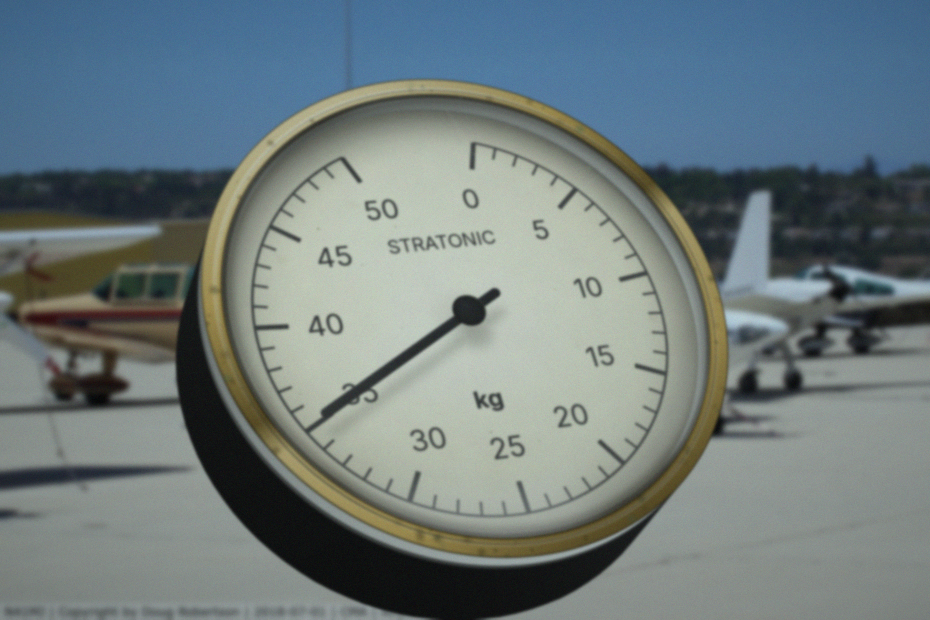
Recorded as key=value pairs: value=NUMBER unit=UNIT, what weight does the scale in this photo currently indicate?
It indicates value=35 unit=kg
